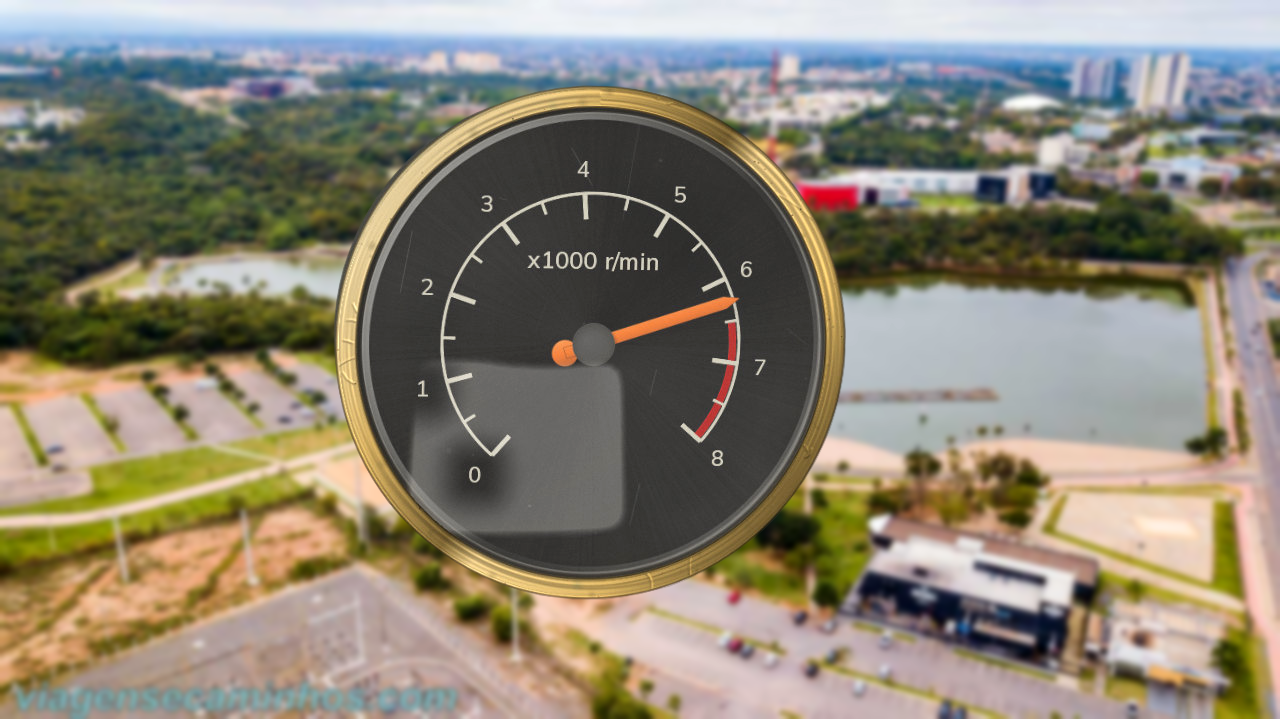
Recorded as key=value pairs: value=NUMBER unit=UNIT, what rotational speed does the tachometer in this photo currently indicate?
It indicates value=6250 unit=rpm
